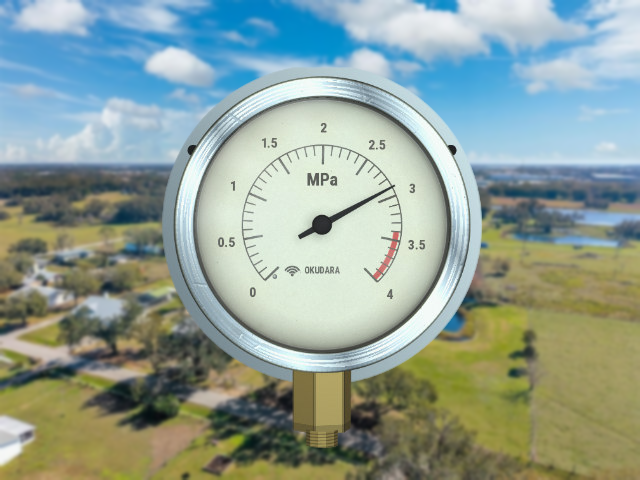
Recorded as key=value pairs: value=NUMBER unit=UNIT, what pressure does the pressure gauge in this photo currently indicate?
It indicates value=2.9 unit=MPa
